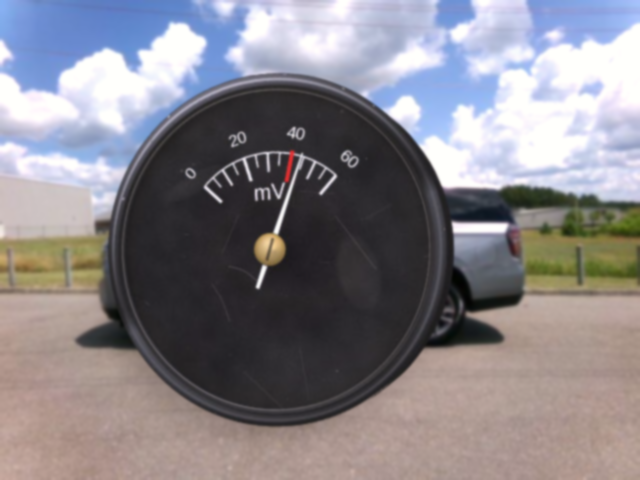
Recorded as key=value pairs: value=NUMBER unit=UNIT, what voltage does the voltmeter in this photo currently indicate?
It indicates value=45 unit=mV
